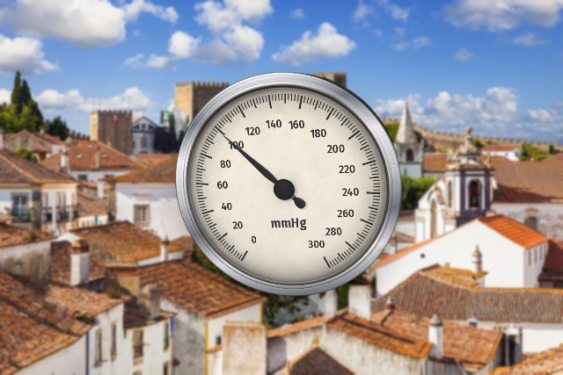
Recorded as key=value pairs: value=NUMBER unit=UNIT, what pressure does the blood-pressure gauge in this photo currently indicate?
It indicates value=100 unit=mmHg
